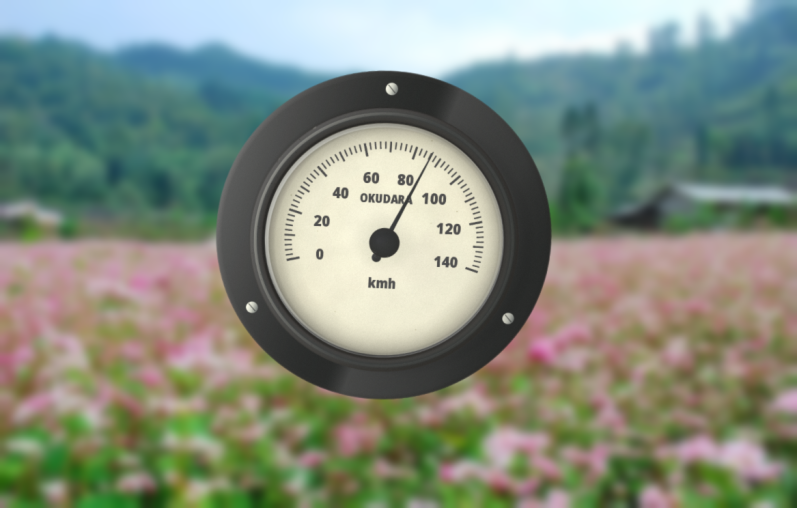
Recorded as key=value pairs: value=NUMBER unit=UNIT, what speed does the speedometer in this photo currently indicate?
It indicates value=86 unit=km/h
